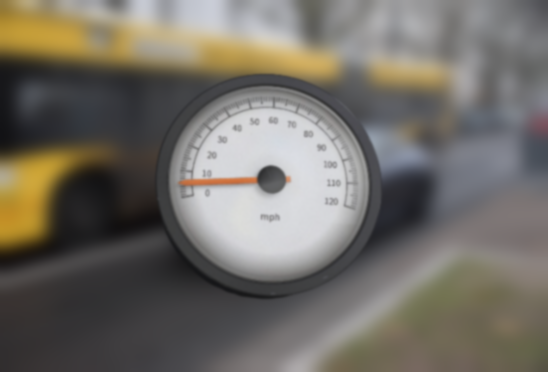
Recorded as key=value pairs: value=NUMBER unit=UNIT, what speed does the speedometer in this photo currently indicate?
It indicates value=5 unit=mph
